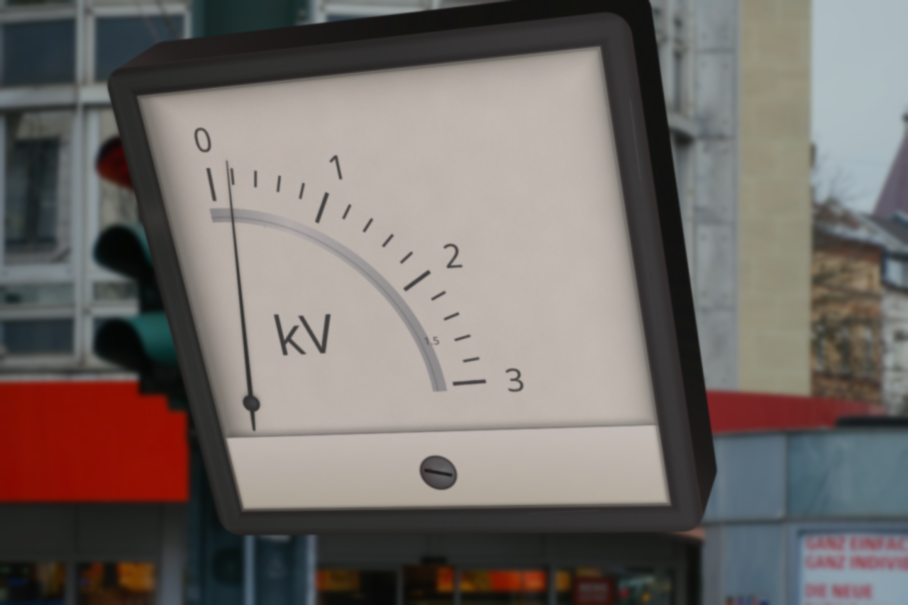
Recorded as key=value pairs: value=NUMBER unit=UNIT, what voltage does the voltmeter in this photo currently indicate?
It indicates value=0.2 unit=kV
